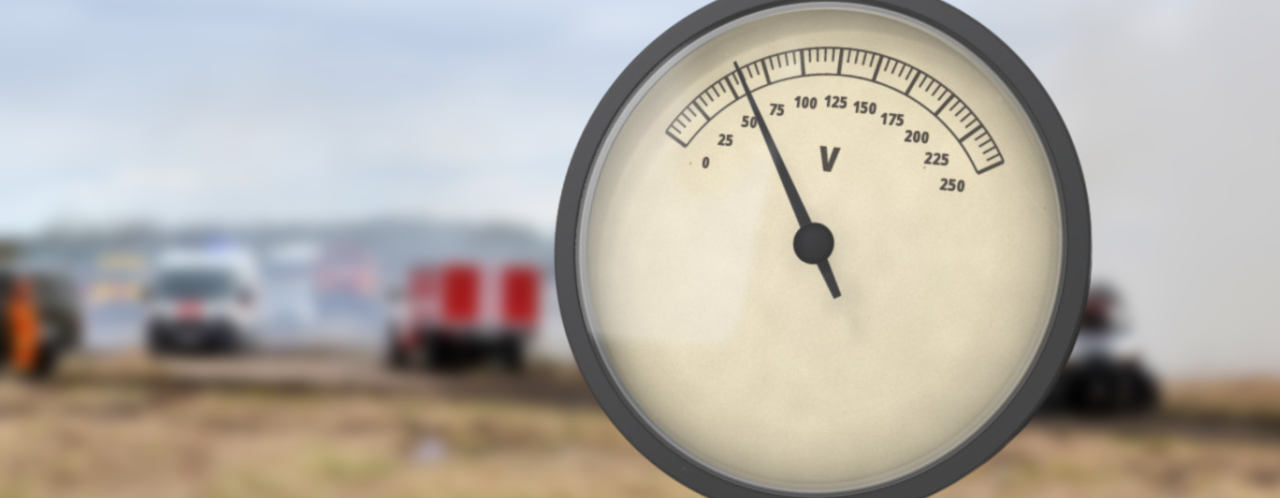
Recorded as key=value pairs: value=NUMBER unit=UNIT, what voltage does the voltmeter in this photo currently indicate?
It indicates value=60 unit=V
